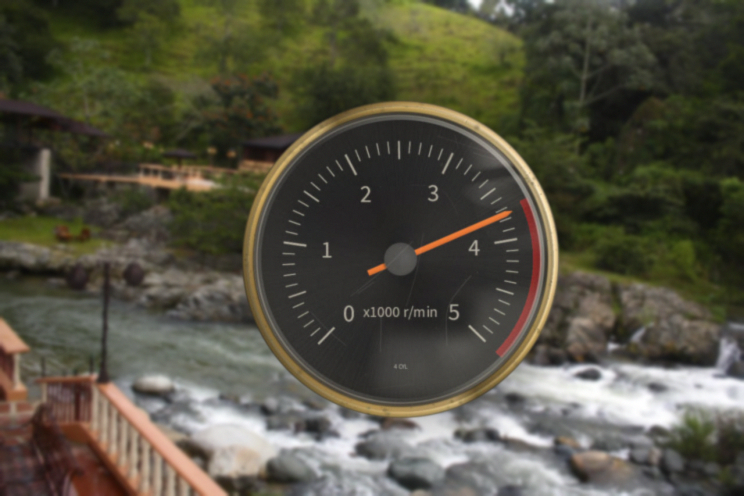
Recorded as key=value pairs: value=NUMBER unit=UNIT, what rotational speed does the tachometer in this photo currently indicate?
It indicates value=3750 unit=rpm
